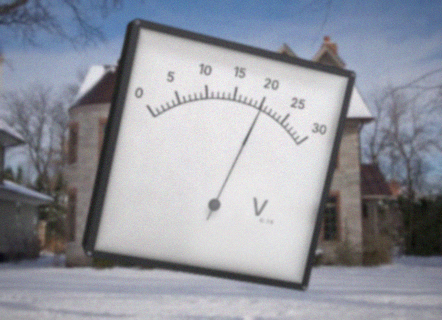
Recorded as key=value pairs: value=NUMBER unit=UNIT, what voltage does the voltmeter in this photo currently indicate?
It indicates value=20 unit=V
